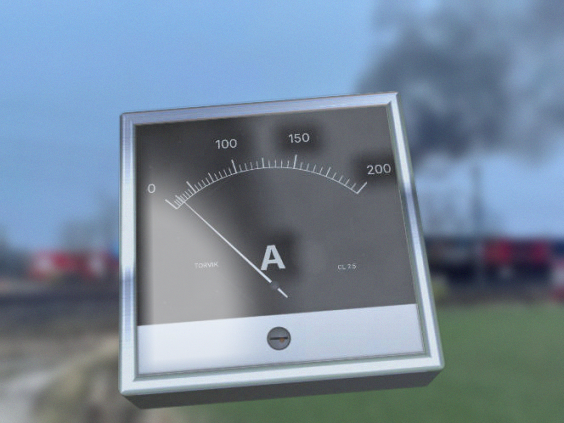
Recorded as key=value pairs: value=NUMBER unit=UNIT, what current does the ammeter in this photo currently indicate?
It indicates value=25 unit=A
